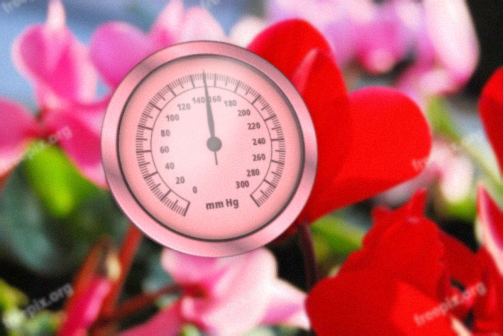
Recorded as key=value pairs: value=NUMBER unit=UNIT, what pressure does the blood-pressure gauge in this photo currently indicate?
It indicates value=150 unit=mmHg
